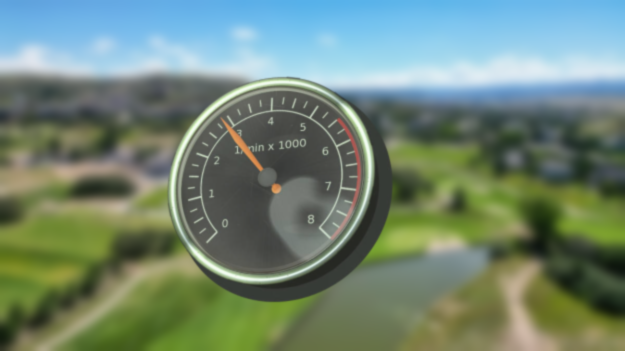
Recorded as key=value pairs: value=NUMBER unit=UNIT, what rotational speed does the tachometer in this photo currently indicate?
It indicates value=2875 unit=rpm
